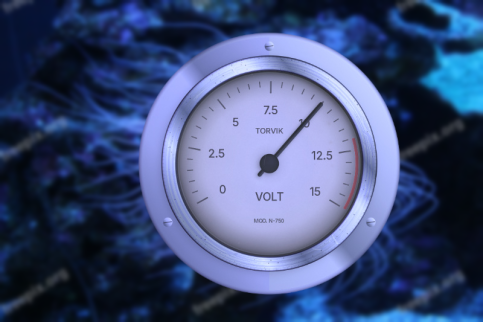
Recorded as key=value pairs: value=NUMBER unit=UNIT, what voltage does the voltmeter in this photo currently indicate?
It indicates value=10 unit=V
